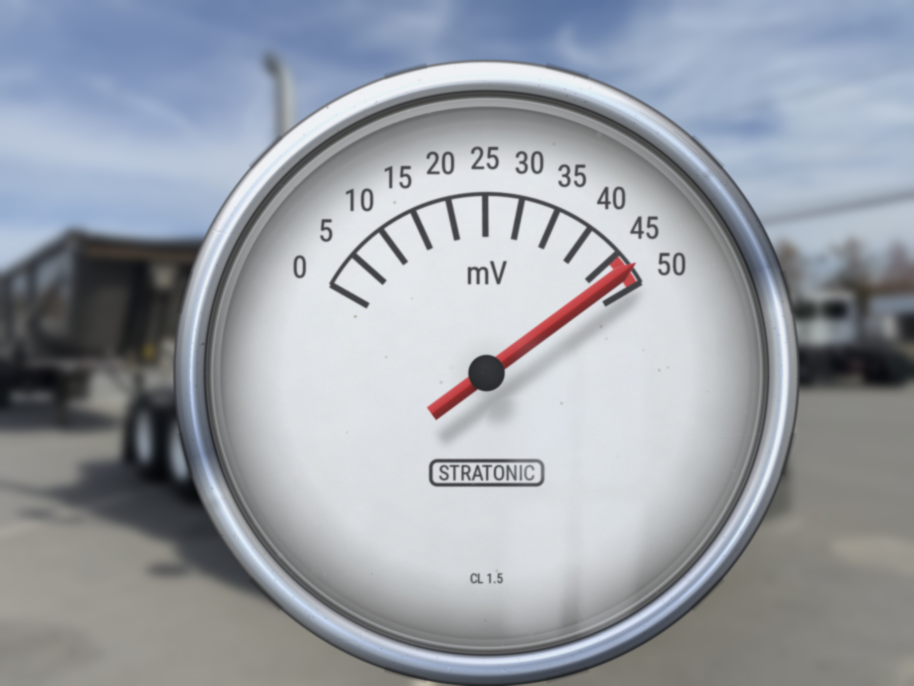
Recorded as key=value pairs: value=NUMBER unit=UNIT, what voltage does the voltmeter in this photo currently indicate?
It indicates value=47.5 unit=mV
